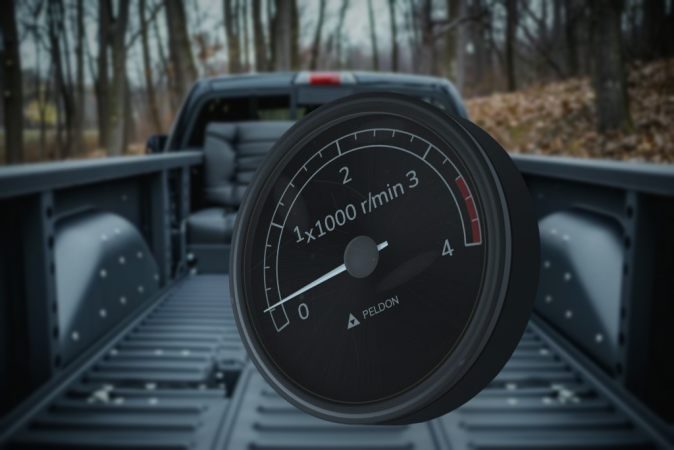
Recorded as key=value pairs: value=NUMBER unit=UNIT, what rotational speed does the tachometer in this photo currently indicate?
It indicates value=200 unit=rpm
